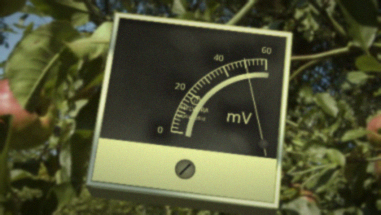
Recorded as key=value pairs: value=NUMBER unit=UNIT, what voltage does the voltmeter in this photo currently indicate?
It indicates value=50 unit=mV
